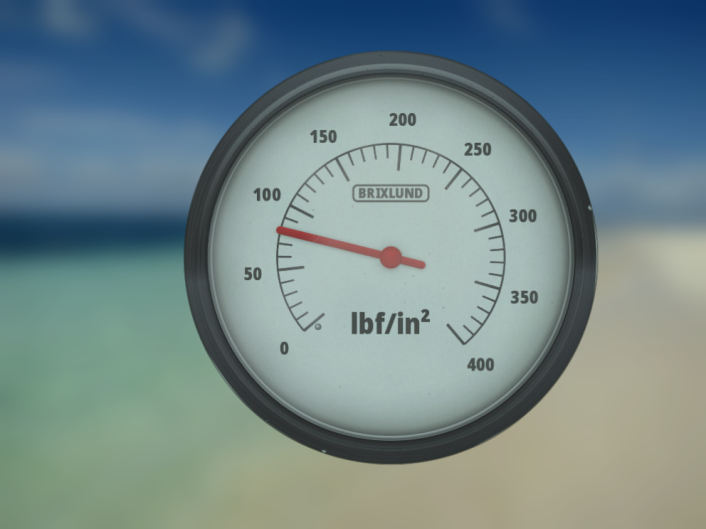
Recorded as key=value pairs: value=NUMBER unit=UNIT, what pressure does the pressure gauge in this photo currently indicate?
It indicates value=80 unit=psi
